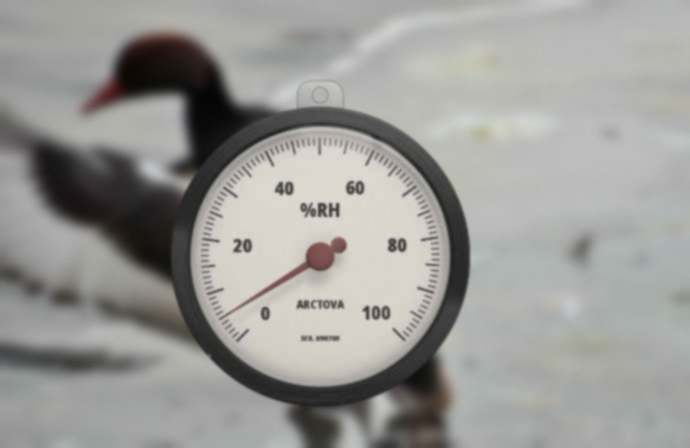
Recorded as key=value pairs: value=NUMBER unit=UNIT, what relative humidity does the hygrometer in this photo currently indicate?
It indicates value=5 unit=%
